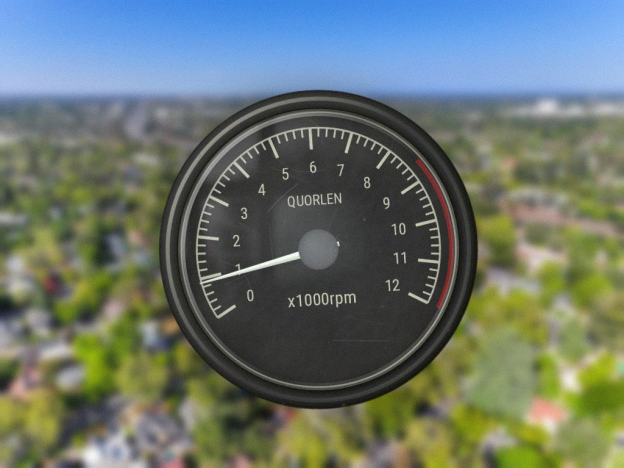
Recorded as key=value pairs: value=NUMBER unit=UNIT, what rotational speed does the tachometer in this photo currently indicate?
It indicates value=900 unit=rpm
